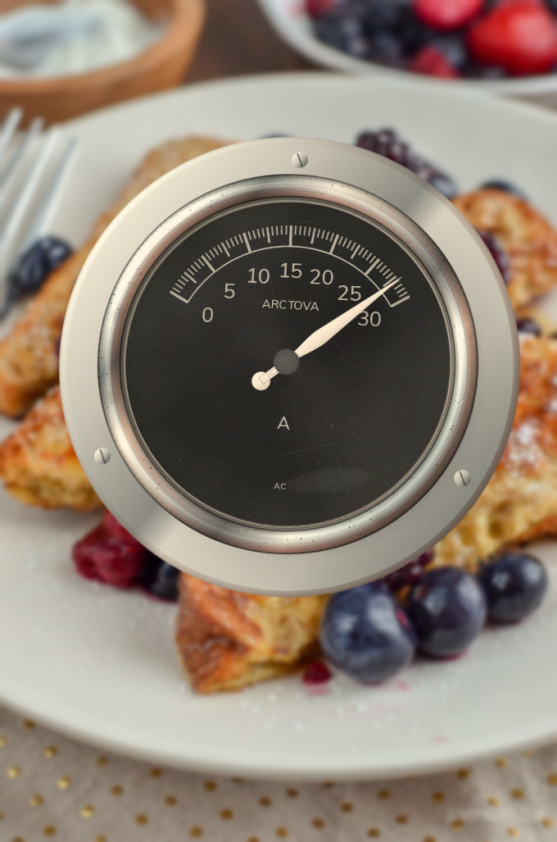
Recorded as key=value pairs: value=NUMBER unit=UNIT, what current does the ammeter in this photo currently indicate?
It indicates value=28 unit=A
